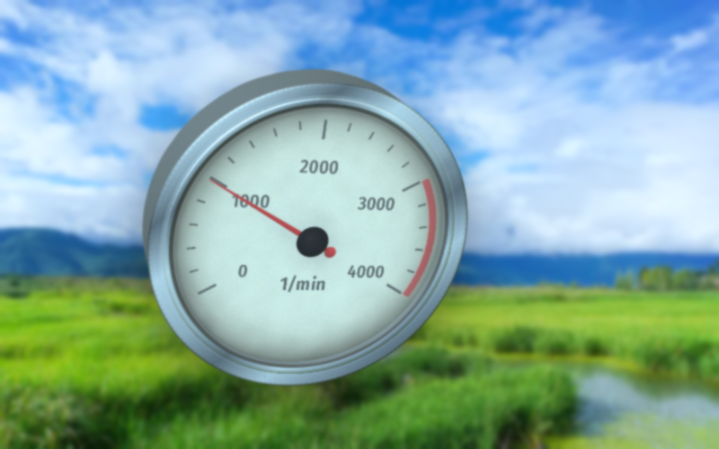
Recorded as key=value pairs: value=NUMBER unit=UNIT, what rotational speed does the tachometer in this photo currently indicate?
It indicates value=1000 unit=rpm
